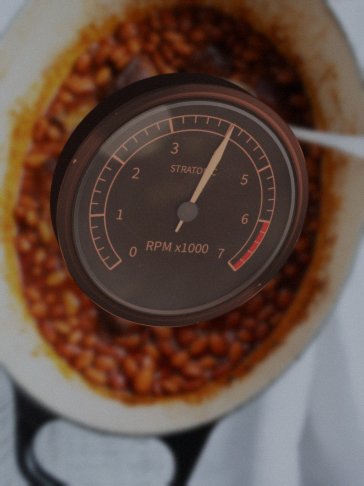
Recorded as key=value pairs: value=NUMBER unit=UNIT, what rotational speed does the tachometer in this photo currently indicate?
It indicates value=4000 unit=rpm
